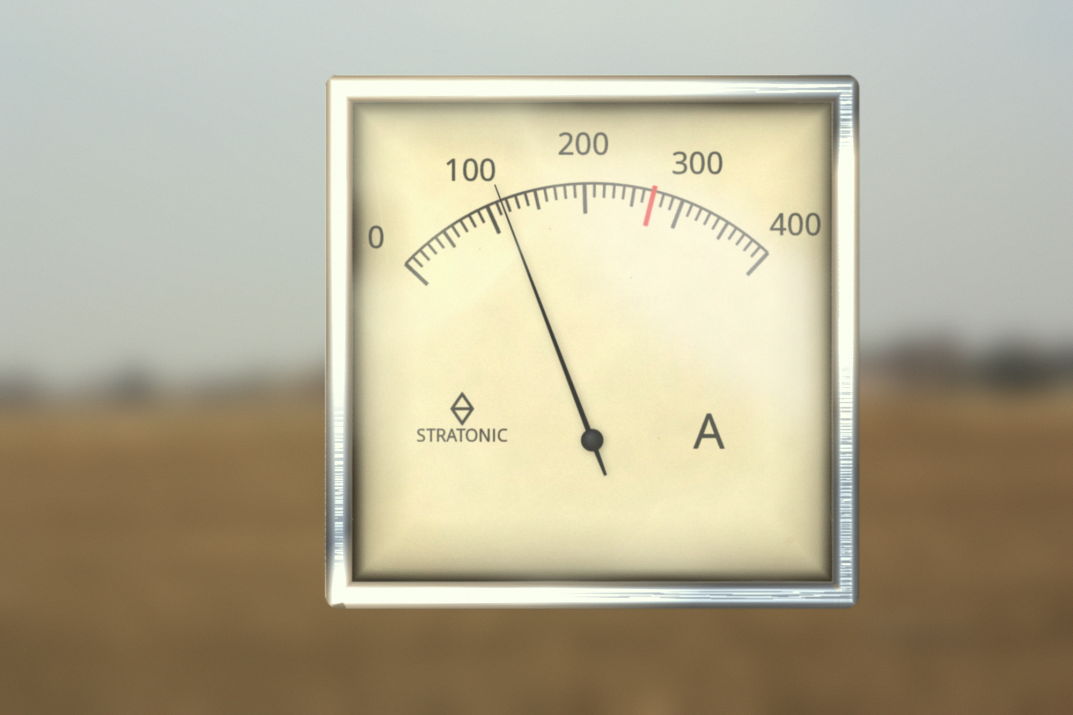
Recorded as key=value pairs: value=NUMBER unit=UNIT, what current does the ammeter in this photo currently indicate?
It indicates value=115 unit=A
